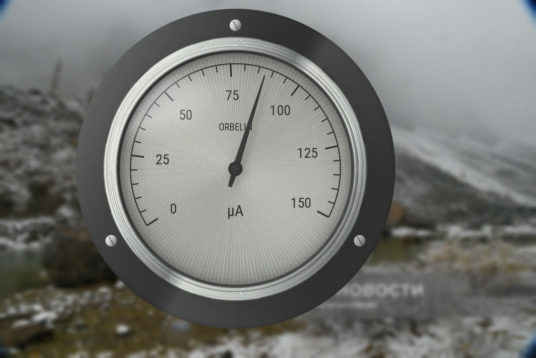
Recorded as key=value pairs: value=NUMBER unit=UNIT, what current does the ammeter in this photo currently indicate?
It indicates value=87.5 unit=µA
